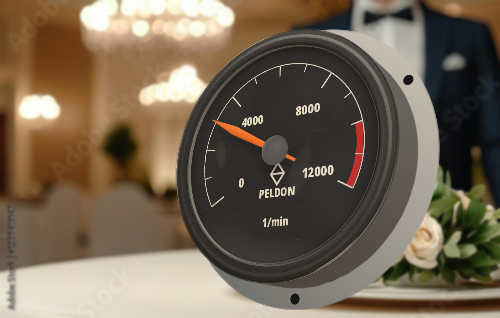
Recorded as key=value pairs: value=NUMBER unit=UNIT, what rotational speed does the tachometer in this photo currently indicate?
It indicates value=3000 unit=rpm
